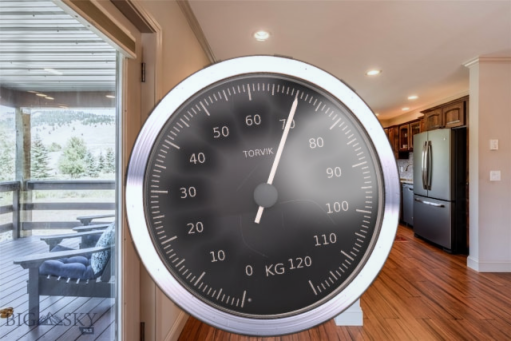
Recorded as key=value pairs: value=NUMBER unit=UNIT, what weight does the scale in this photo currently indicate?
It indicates value=70 unit=kg
